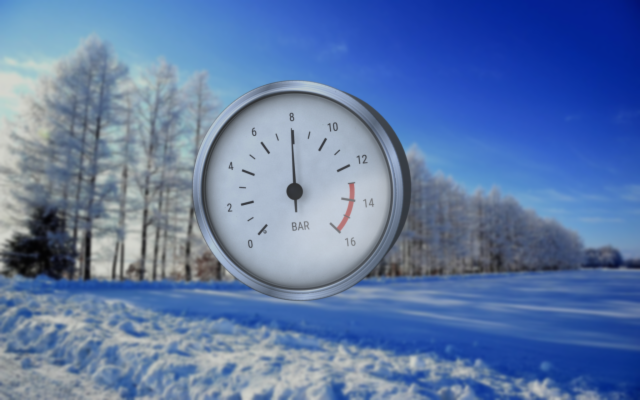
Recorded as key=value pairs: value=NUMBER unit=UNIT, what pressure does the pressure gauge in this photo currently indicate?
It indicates value=8 unit=bar
